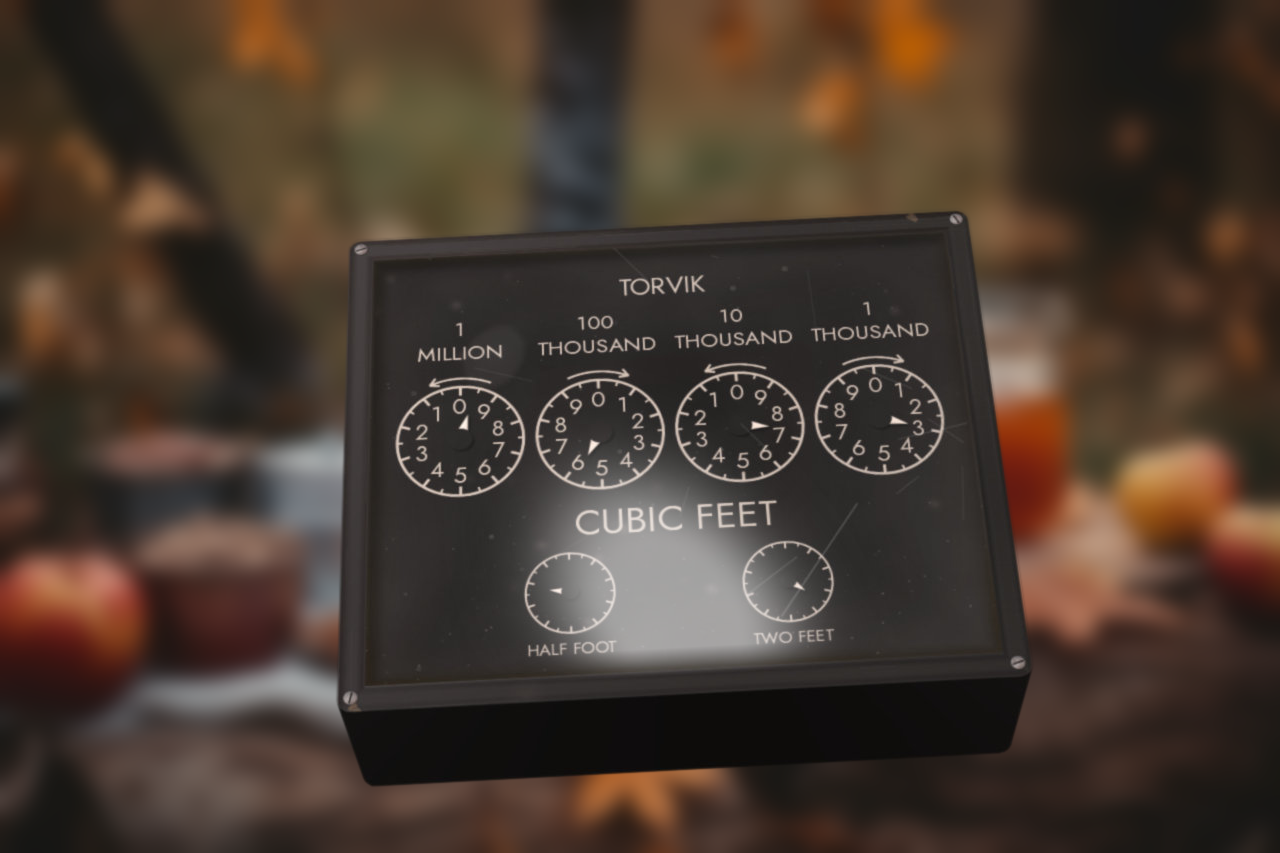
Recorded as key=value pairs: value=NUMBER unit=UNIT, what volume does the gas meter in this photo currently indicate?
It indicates value=957300 unit=ft³
